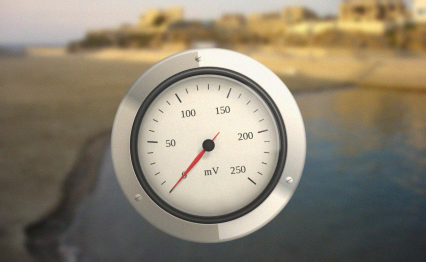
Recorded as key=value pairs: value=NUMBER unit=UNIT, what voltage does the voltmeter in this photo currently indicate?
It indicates value=0 unit=mV
